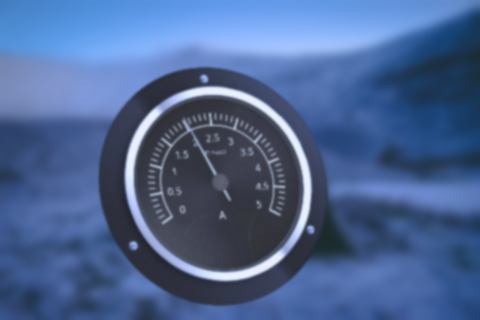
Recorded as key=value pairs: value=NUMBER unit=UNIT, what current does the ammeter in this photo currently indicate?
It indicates value=2 unit=A
